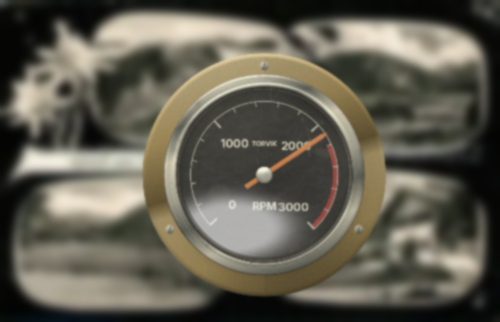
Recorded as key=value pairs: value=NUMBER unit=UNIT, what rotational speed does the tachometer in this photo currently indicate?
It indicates value=2100 unit=rpm
